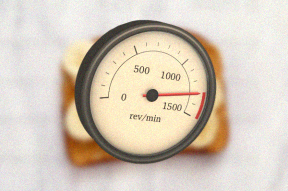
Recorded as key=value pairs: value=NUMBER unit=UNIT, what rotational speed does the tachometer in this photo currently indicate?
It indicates value=1300 unit=rpm
